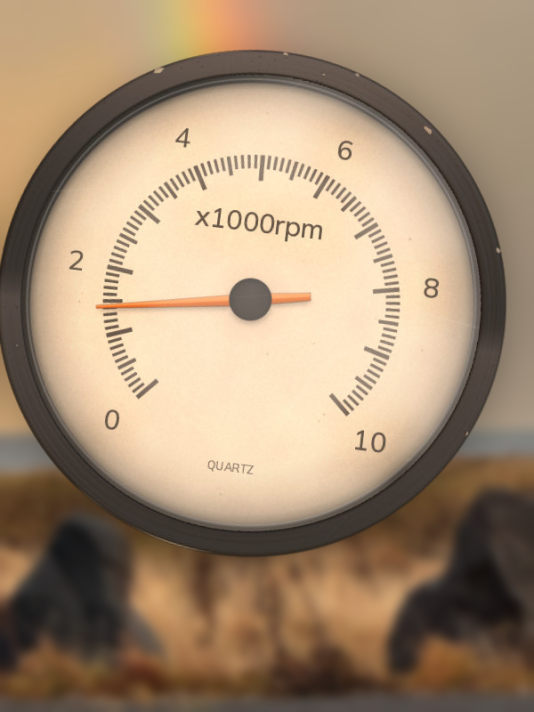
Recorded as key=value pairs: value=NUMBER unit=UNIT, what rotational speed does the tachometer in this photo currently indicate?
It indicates value=1400 unit=rpm
